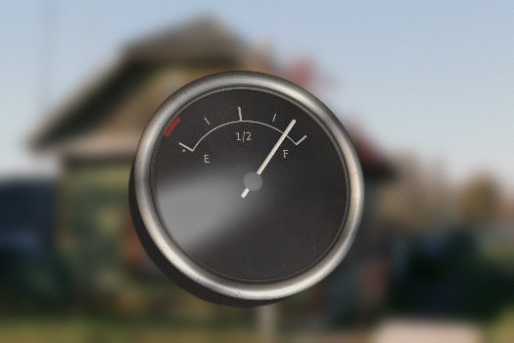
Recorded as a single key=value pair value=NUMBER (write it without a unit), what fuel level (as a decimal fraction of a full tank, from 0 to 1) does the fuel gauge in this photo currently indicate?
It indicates value=0.875
